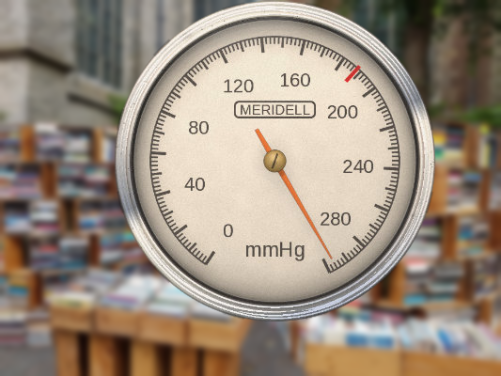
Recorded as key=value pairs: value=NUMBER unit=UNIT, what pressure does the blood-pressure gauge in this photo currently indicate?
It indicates value=296 unit=mmHg
